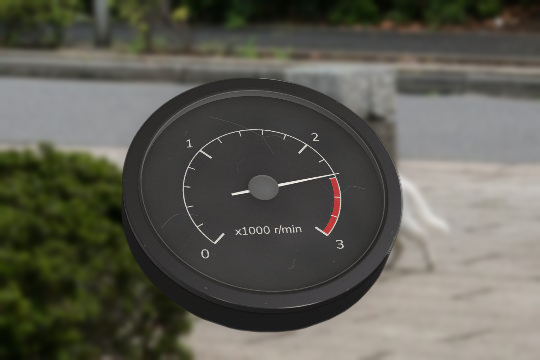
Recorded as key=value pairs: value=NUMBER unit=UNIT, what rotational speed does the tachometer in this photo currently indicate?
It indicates value=2400 unit=rpm
